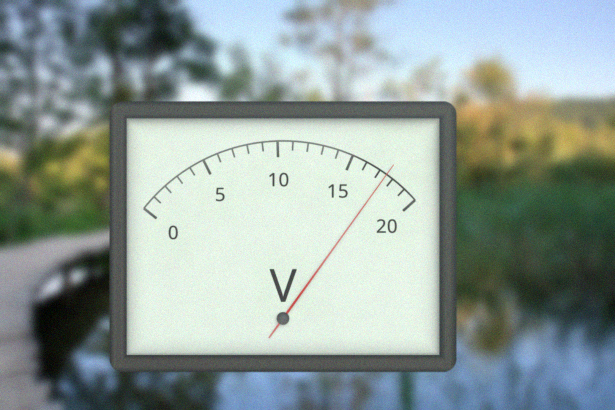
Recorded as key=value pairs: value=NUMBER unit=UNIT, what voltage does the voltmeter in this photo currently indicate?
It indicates value=17.5 unit=V
